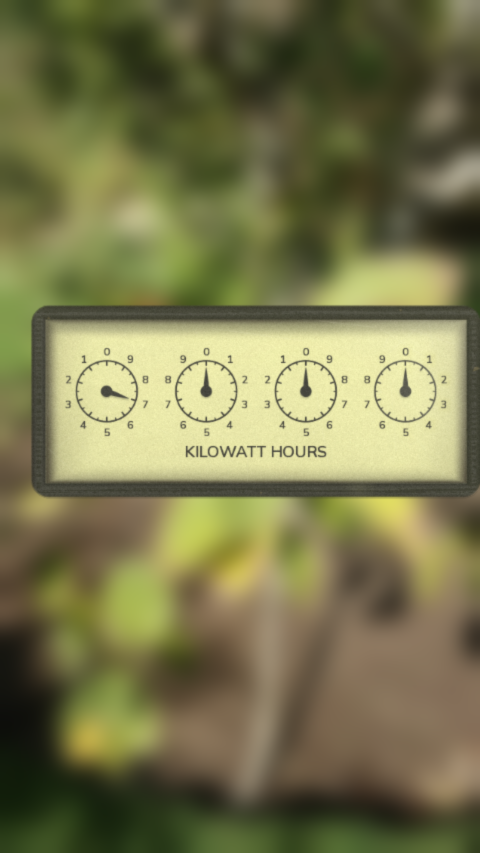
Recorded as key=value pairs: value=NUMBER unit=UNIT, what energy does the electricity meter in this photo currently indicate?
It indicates value=7000 unit=kWh
